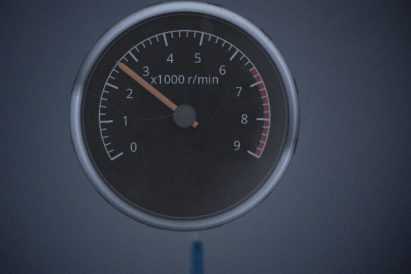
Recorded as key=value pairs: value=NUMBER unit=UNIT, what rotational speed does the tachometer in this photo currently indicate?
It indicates value=2600 unit=rpm
